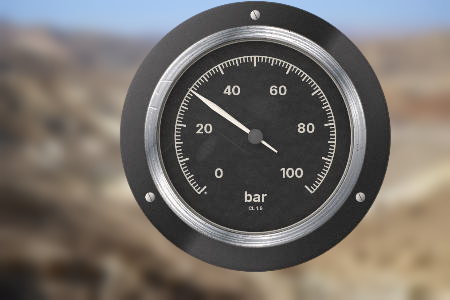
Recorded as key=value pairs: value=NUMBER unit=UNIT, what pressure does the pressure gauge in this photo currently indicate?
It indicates value=30 unit=bar
